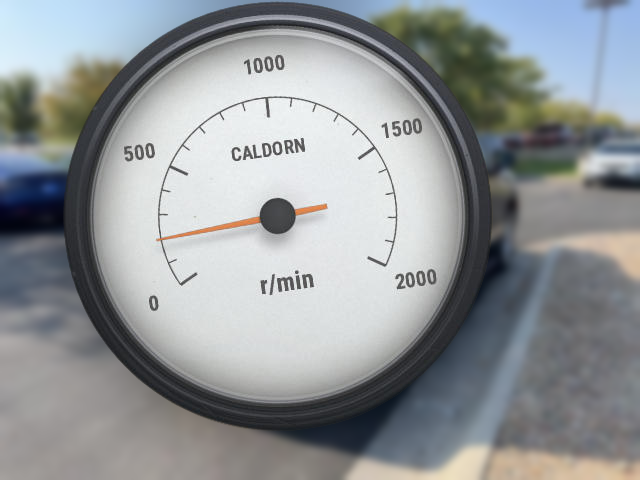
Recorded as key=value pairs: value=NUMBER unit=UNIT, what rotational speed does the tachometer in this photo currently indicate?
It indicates value=200 unit=rpm
